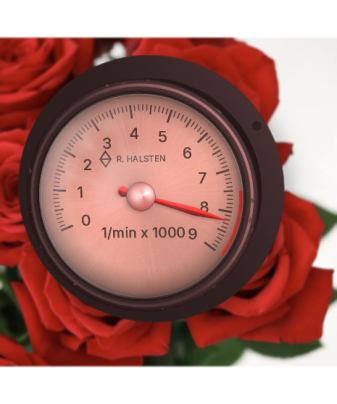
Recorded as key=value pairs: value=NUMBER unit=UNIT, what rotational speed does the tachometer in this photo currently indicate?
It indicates value=8200 unit=rpm
